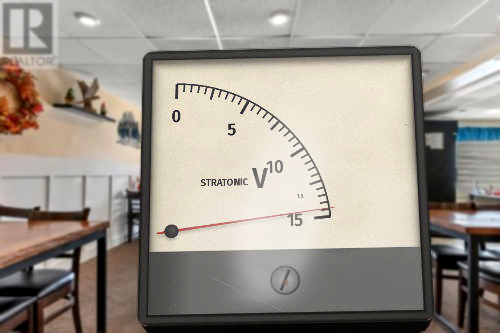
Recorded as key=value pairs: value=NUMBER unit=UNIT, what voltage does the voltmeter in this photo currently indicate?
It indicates value=14.5 unit=V
